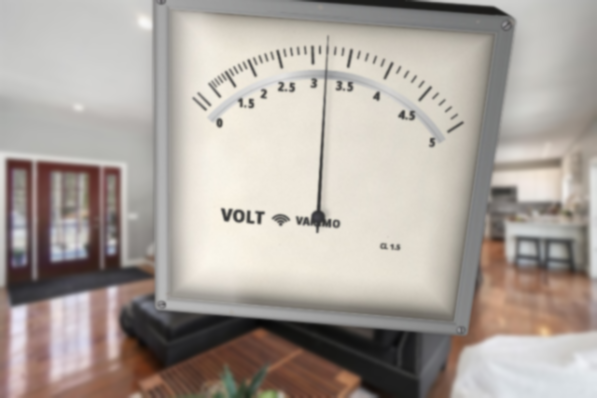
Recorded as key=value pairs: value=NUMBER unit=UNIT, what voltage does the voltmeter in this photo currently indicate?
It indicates value=3.2 unit=V
